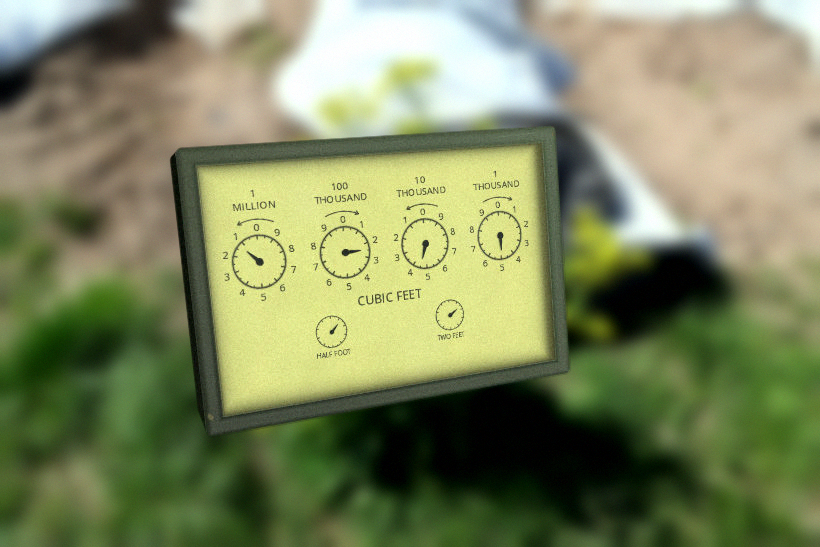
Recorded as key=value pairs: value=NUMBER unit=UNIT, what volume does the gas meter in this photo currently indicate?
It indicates value=124500 unit=ft³
